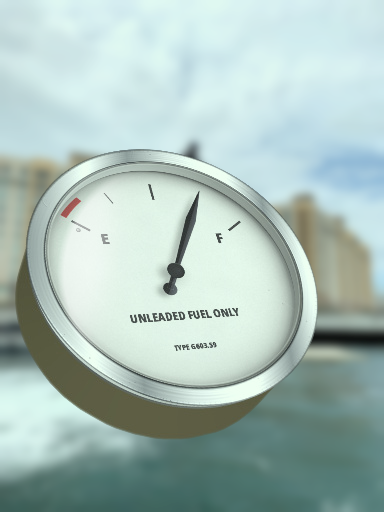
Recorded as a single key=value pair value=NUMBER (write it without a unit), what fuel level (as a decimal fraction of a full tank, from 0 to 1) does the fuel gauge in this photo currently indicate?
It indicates value=0.75
